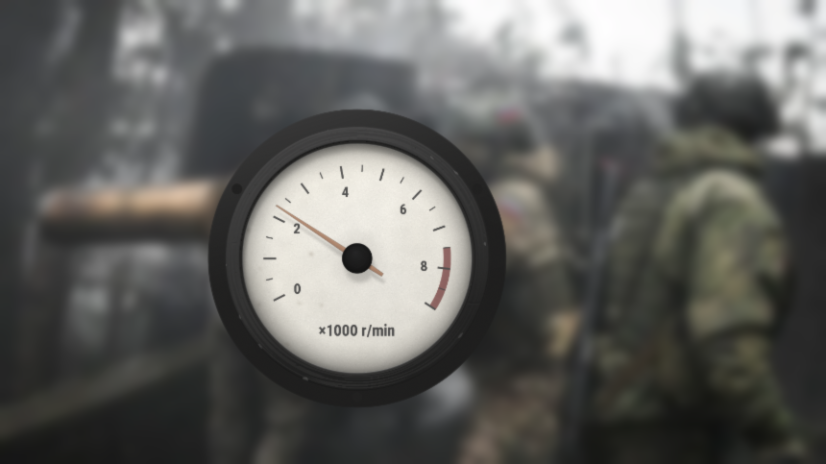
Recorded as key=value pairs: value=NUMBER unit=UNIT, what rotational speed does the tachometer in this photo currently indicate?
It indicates value=2250 unit=rpm
